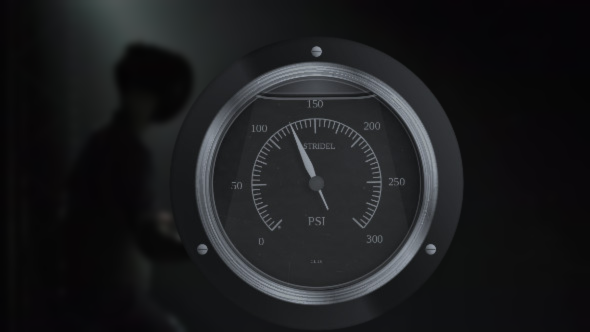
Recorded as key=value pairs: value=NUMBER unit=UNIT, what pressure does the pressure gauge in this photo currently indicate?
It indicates value=125 unit=psi
